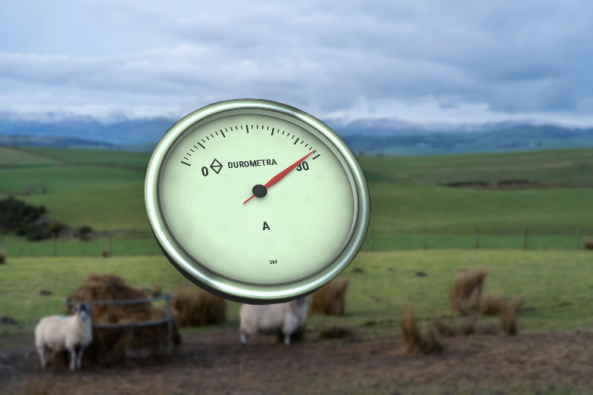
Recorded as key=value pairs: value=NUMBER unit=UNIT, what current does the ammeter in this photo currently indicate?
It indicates value=29 unit=A
